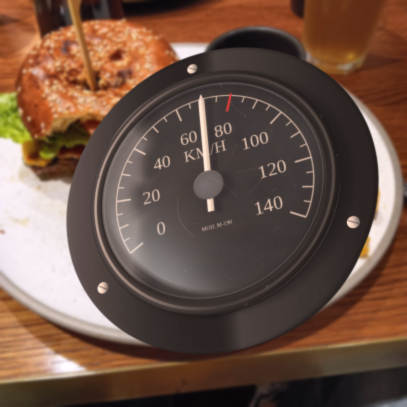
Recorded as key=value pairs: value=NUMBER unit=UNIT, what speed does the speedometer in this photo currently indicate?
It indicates value=70 unit=km/h
